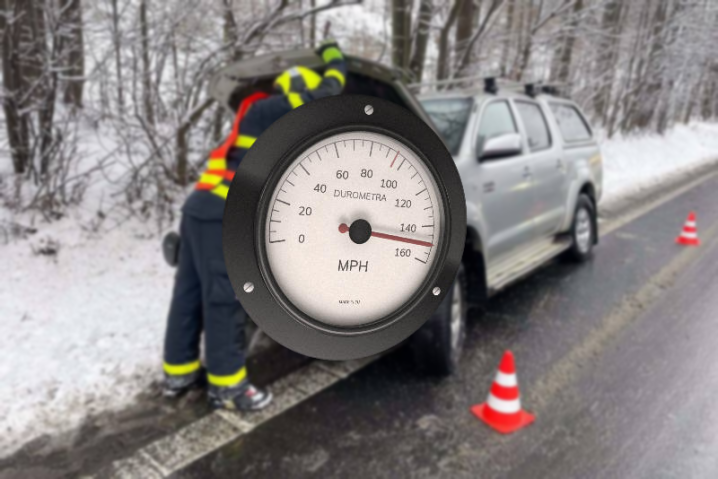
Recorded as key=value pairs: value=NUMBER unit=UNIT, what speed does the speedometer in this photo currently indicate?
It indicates value=150 unit=mph
